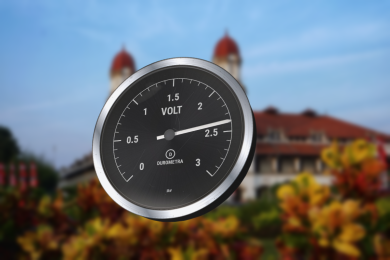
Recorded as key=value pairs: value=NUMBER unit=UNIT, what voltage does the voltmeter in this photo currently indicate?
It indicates value=2.4 unit=V
